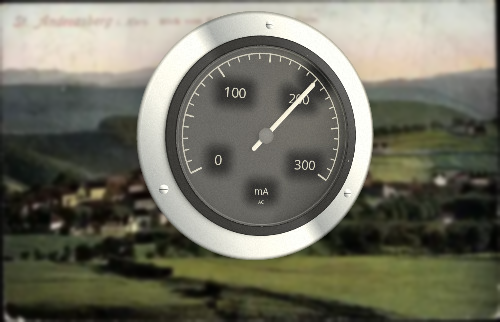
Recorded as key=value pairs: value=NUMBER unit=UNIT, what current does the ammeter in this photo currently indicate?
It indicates value=200 unit=mA
